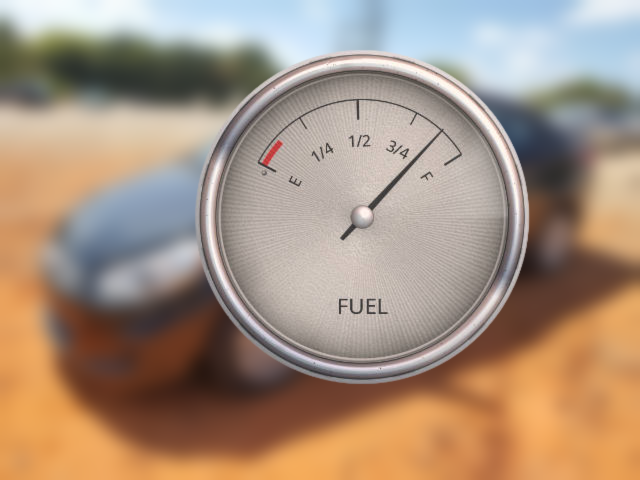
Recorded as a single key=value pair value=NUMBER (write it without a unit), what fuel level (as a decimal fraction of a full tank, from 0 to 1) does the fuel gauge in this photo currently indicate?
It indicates value=0.875
